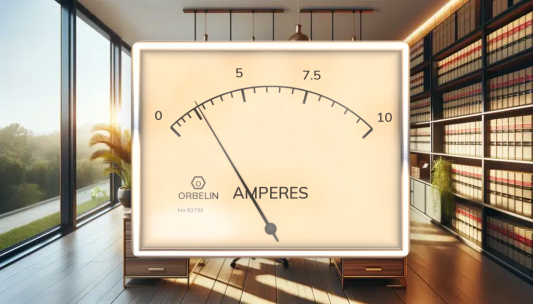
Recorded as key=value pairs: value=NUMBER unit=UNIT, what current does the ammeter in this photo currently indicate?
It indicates value=2.75 unit=A
